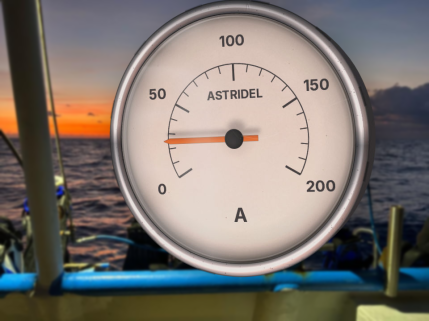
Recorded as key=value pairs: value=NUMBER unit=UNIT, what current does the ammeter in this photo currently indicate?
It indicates value=25 unit=A
